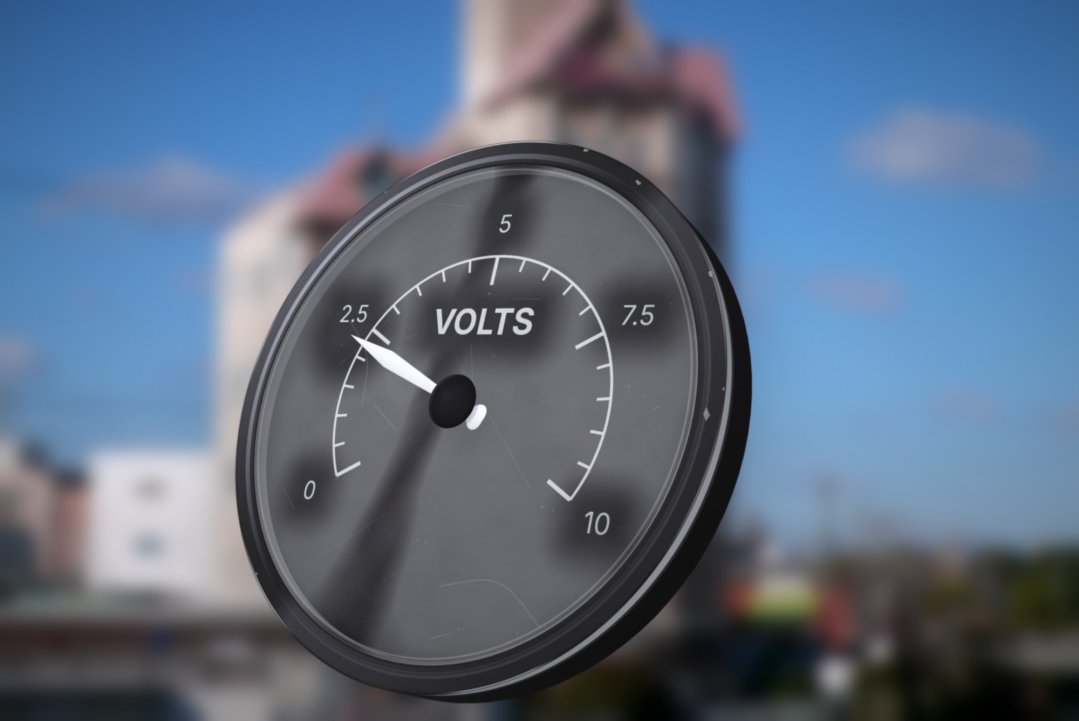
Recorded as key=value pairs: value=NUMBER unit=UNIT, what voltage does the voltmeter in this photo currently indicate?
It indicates value=2.25 unit=V
